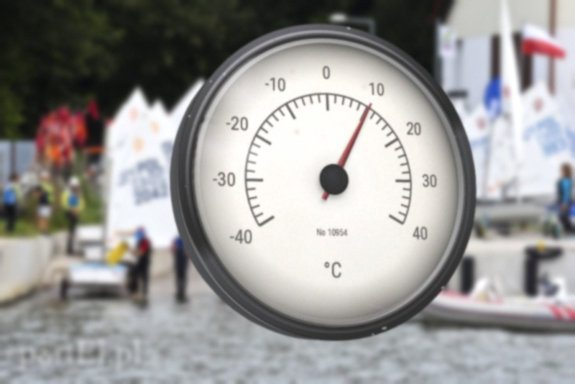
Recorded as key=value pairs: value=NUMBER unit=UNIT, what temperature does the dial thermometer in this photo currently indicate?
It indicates value=10 unit=°C
